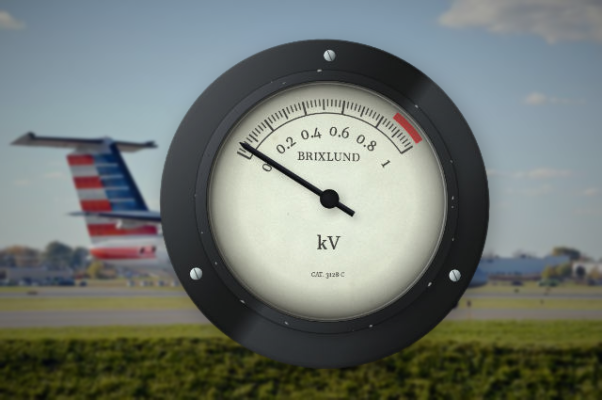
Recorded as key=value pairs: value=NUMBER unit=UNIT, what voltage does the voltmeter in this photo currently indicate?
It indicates value=0.04 unit=kV
